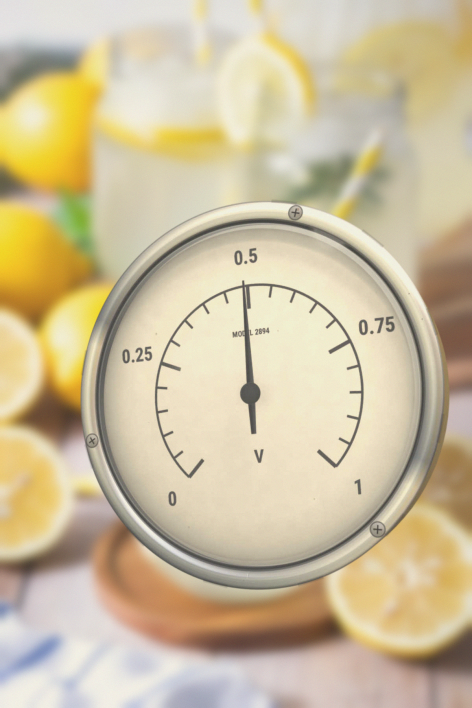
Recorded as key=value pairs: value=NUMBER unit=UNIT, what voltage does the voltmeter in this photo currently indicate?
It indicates value=0.5 unit=V
